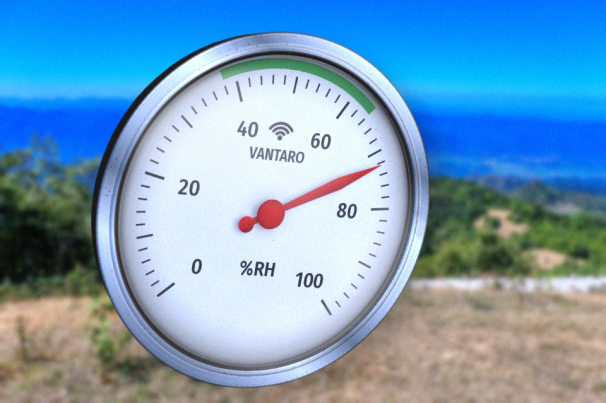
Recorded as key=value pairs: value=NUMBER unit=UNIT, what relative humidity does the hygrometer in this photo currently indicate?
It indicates value=72 unit=%
